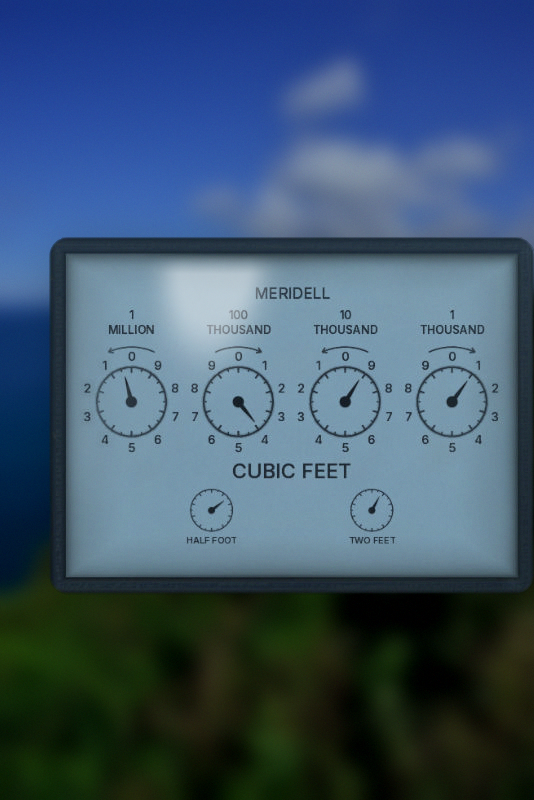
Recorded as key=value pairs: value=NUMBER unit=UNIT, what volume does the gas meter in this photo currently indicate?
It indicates value=39100 unit=ft³
